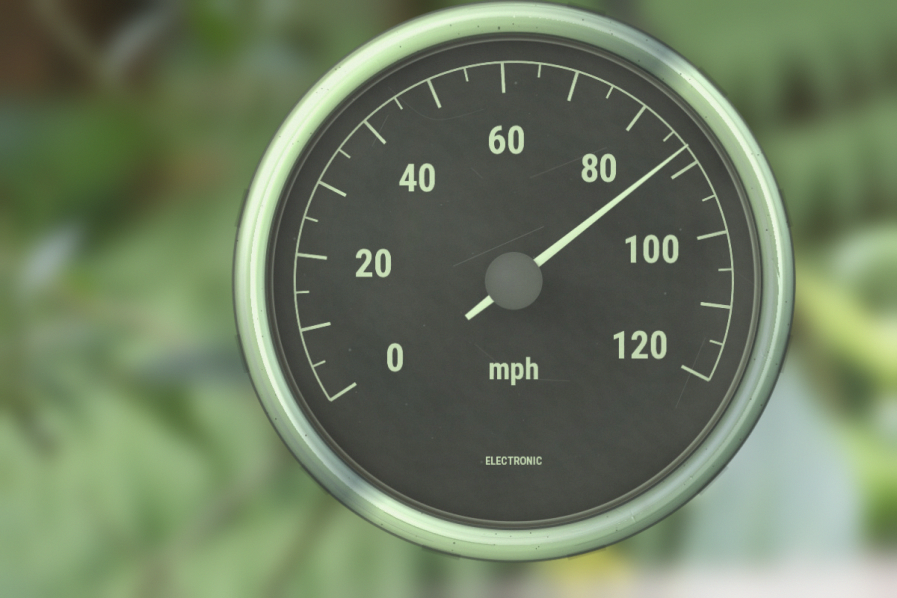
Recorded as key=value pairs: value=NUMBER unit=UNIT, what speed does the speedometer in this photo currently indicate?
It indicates value=87.5 unit=mph
